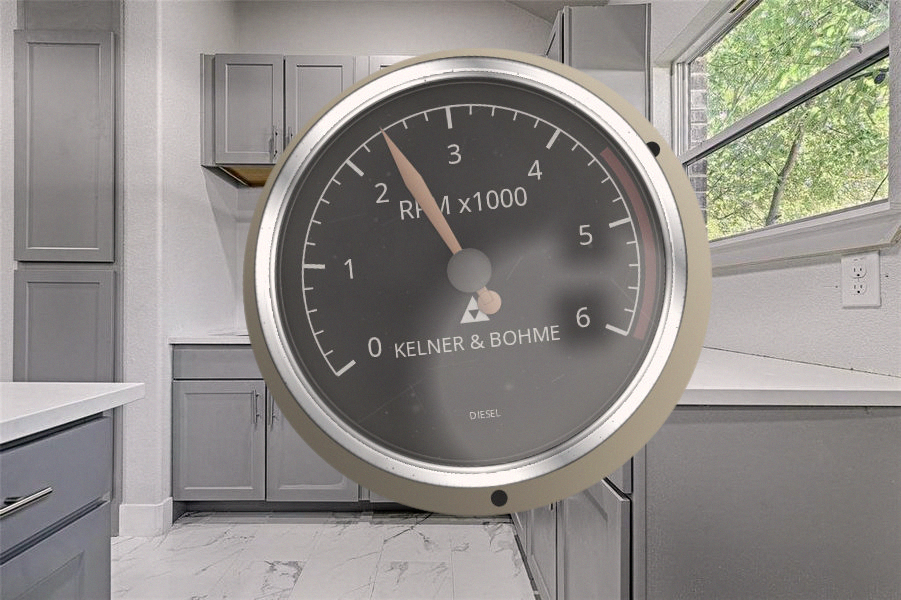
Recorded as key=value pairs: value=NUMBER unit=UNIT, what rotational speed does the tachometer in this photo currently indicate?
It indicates value=2400 unit=rpm
